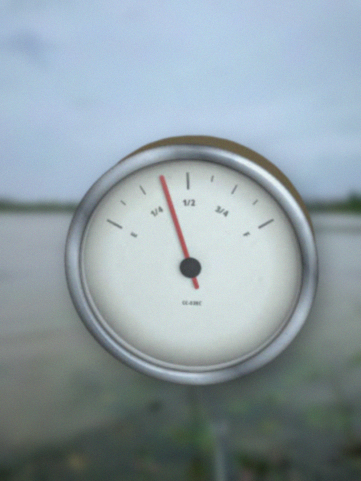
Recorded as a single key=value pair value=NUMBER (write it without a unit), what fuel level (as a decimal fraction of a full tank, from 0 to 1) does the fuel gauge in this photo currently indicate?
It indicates value=0.375
